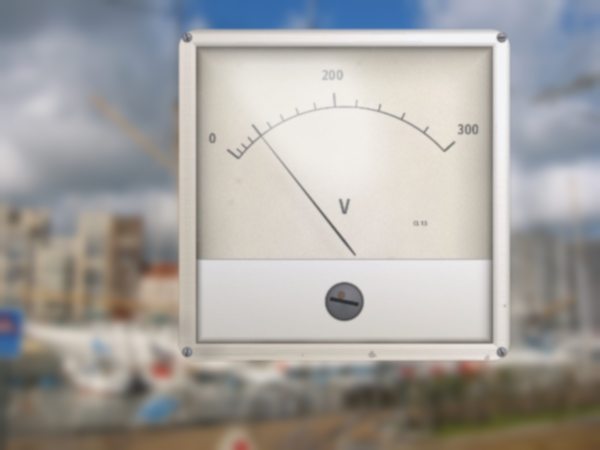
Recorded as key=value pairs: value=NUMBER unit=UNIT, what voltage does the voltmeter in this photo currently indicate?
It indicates value=100 unit=V
